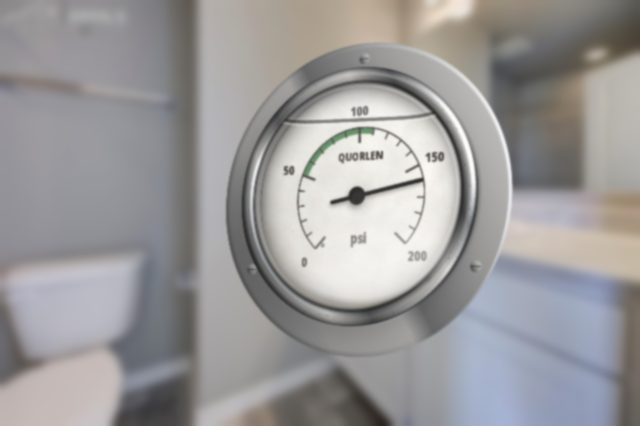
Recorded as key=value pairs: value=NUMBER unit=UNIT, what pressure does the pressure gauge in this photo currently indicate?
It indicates value=160 unit=psi
